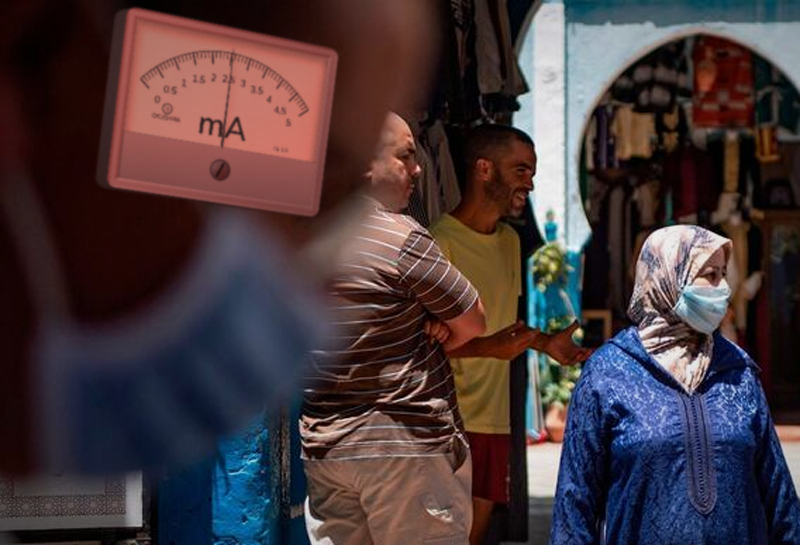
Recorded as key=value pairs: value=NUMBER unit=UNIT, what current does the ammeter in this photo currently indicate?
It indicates value=2.5 unit=mA
